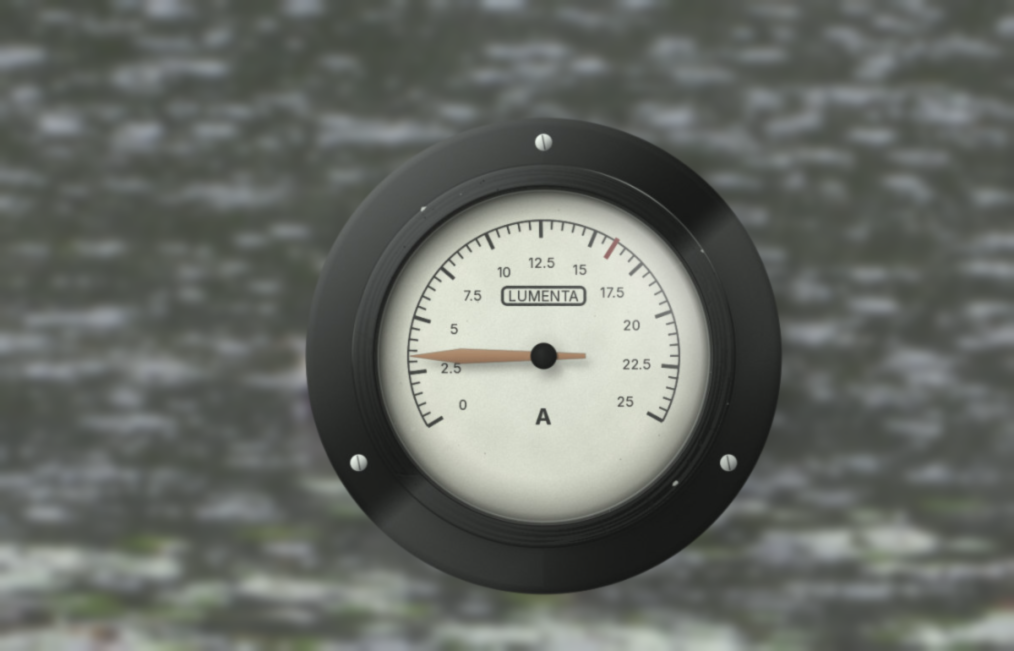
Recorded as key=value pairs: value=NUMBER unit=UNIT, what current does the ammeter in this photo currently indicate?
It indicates value=3.25 unit=A
